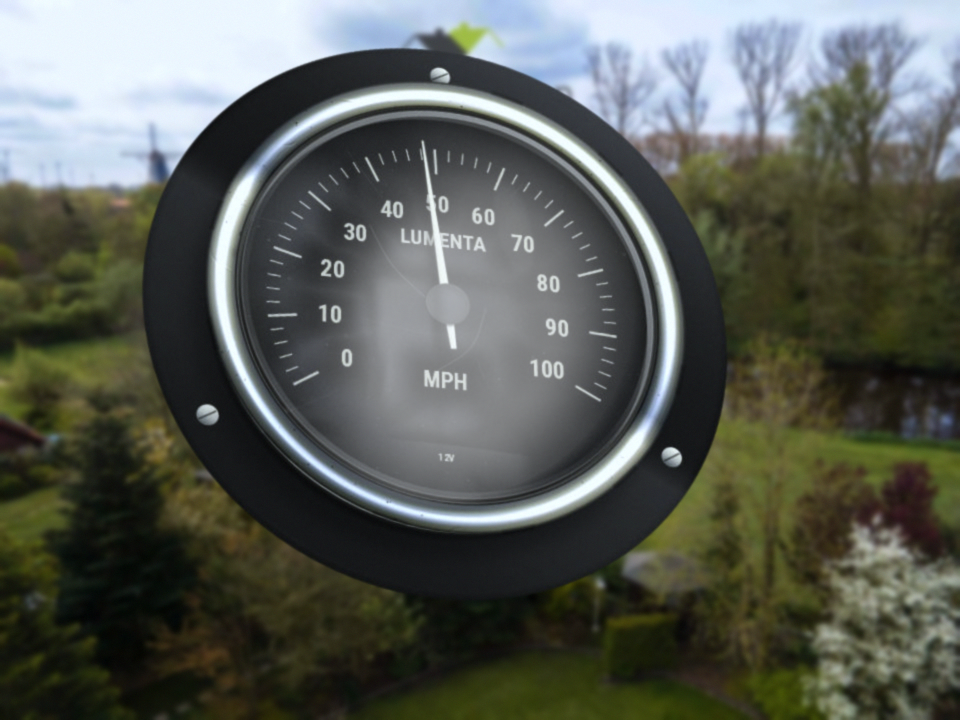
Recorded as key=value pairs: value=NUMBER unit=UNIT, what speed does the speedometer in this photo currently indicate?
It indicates value=48 unit=mph
